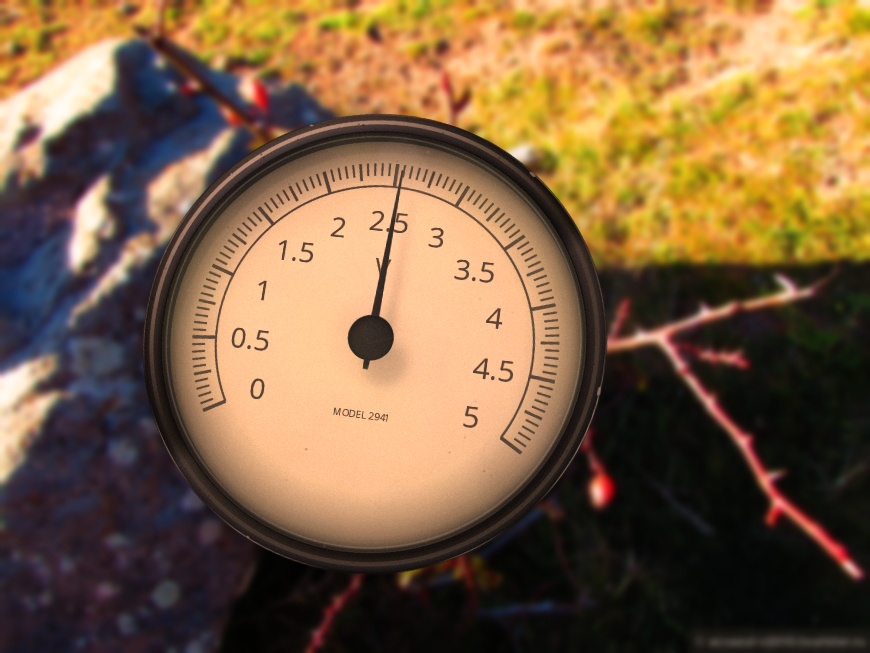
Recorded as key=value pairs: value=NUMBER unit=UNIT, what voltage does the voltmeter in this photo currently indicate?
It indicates value=2.55 unit=V
